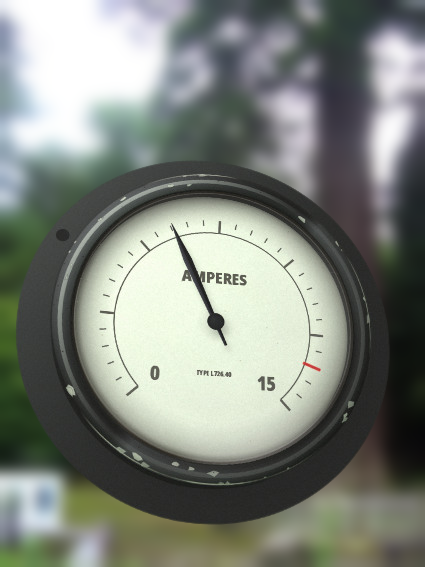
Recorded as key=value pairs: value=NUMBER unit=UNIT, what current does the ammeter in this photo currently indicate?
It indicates value=6 unit=A
